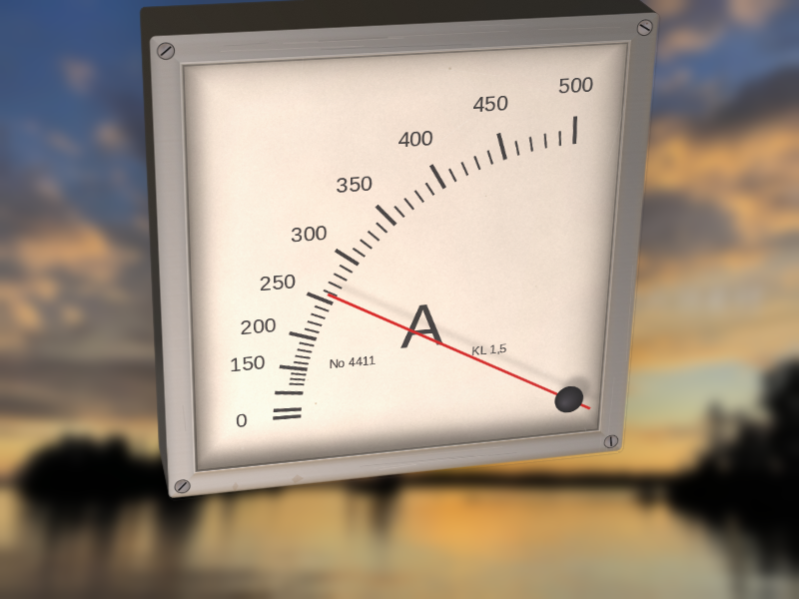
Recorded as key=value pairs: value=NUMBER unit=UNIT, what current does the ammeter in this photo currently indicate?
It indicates value=260 unit=A
